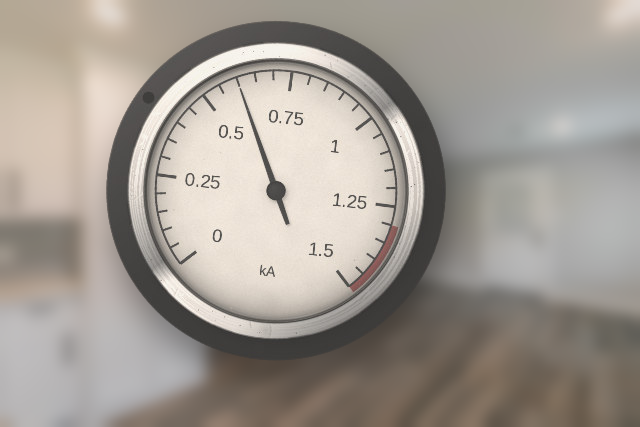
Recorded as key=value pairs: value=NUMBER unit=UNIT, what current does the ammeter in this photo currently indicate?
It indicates value=0.6 unit=kA
